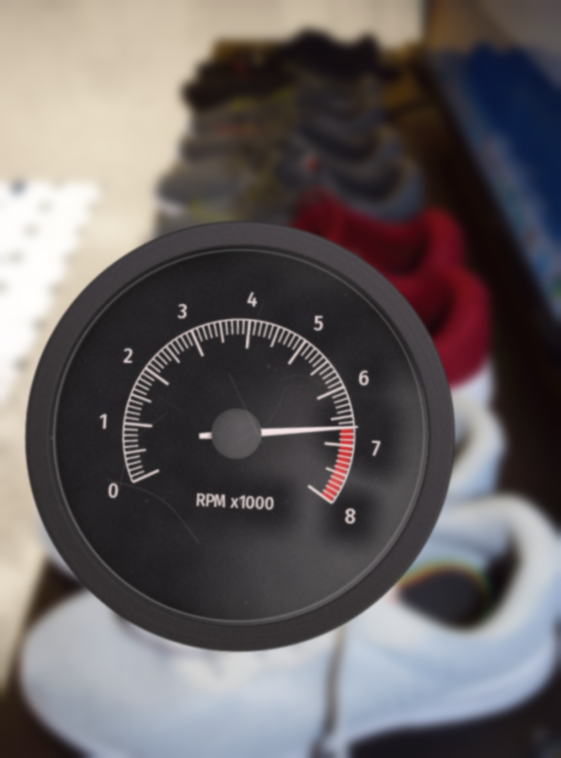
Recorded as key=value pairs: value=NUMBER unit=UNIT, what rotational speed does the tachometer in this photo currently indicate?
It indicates value=6700 unit=rpm
